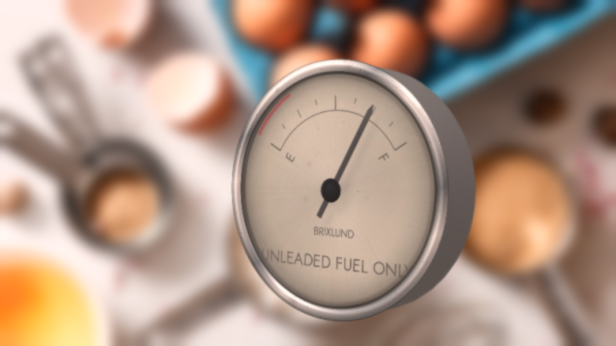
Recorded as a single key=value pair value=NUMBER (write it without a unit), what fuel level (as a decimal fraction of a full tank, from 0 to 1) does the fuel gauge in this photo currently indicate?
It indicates value=0.75
